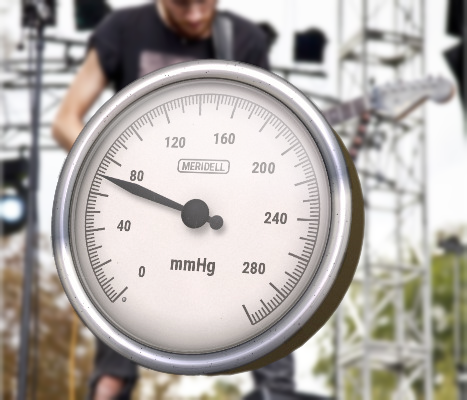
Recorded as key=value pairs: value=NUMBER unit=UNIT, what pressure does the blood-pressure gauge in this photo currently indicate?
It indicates value=70 unit=mmHg
